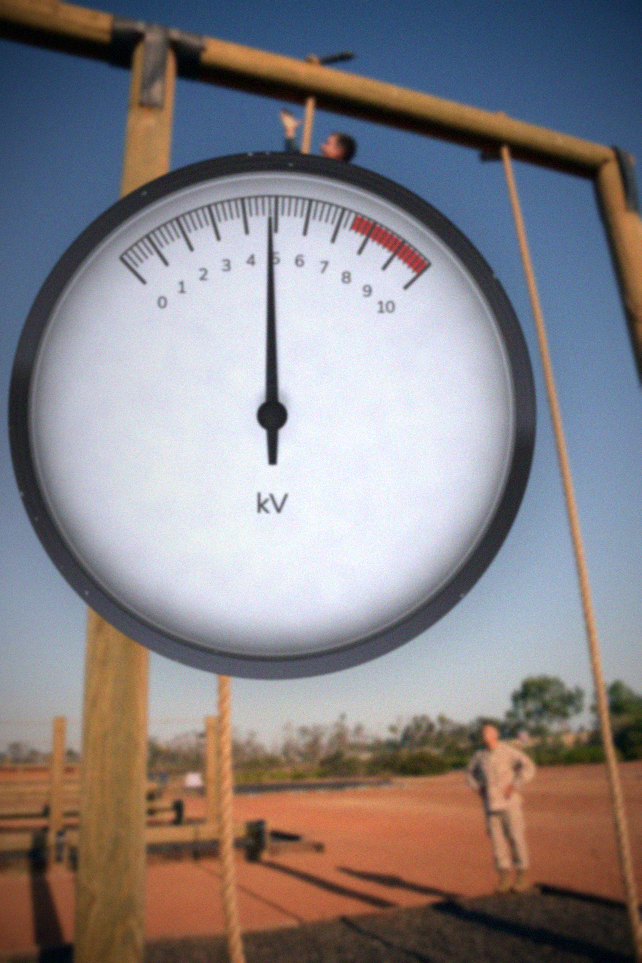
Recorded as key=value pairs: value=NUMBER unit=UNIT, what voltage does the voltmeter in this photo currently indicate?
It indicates value=4.8 unit=kV
